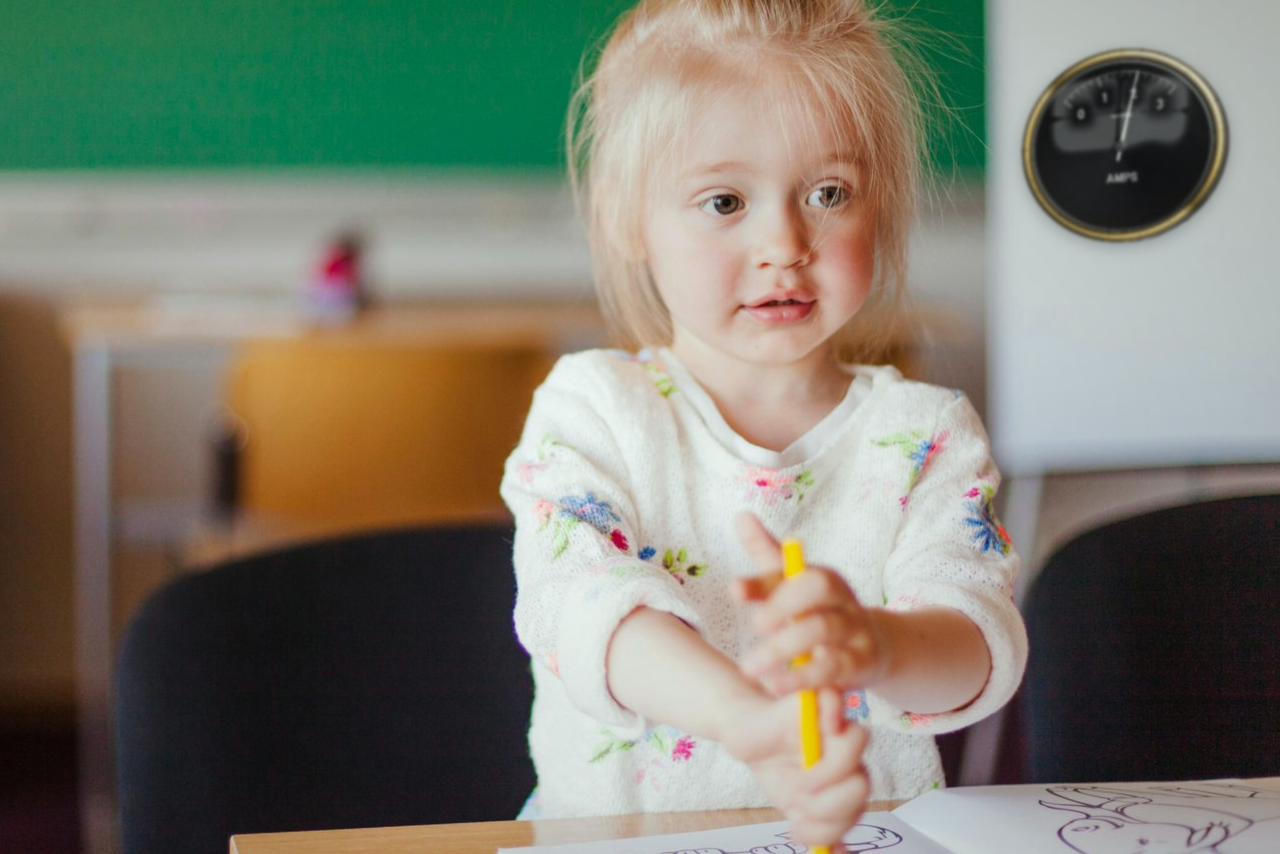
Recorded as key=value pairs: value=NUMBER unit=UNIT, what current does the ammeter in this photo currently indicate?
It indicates value=2 unit=A
